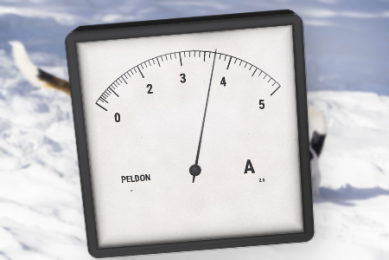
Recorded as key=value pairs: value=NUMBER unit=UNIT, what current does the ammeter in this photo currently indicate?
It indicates value=3.7 unit=A
